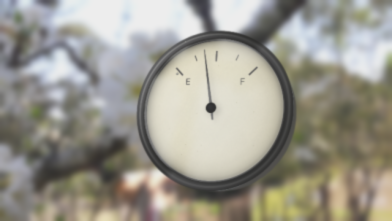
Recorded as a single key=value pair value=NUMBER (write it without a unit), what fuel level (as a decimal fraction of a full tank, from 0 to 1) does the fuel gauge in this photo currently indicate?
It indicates value=0.375
